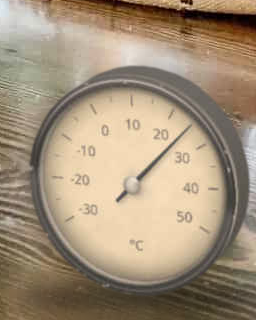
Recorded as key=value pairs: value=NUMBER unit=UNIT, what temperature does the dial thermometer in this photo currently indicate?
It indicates value=25 unit=°C
